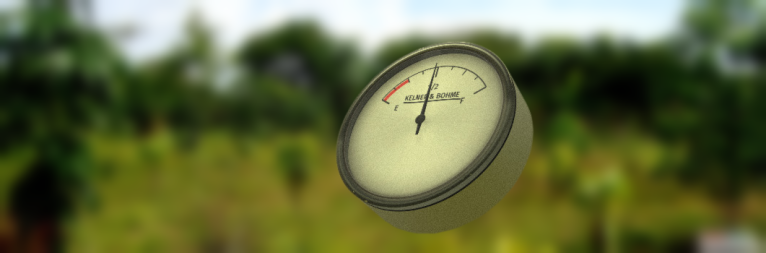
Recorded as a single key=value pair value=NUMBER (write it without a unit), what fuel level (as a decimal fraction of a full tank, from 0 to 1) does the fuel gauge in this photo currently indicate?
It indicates value=0.5
